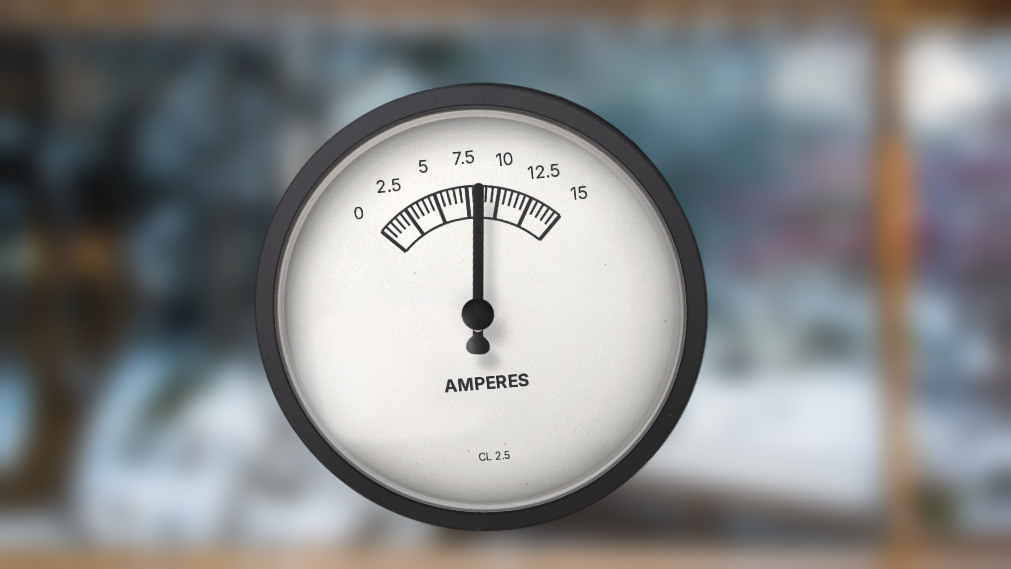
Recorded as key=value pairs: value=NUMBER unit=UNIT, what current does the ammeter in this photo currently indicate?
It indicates value=8.5 unit=A
